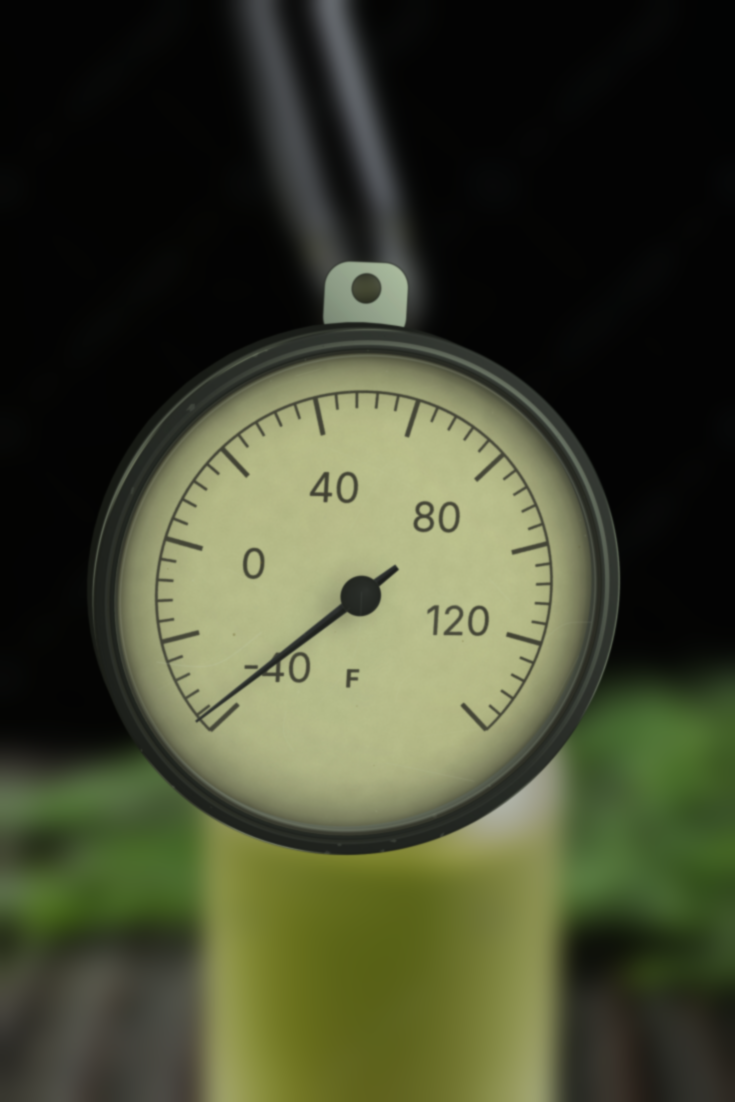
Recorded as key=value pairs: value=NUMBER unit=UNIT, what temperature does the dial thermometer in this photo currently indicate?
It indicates value=-36 unit=°F
